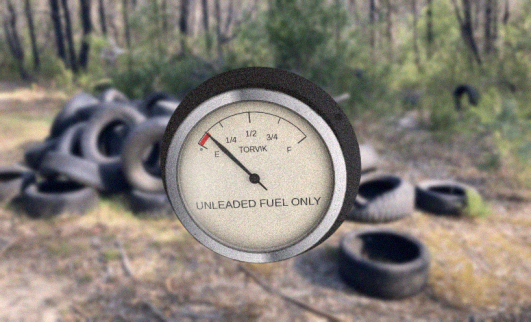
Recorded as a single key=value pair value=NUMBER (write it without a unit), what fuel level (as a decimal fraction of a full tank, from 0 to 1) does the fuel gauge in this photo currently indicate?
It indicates value=0.125
